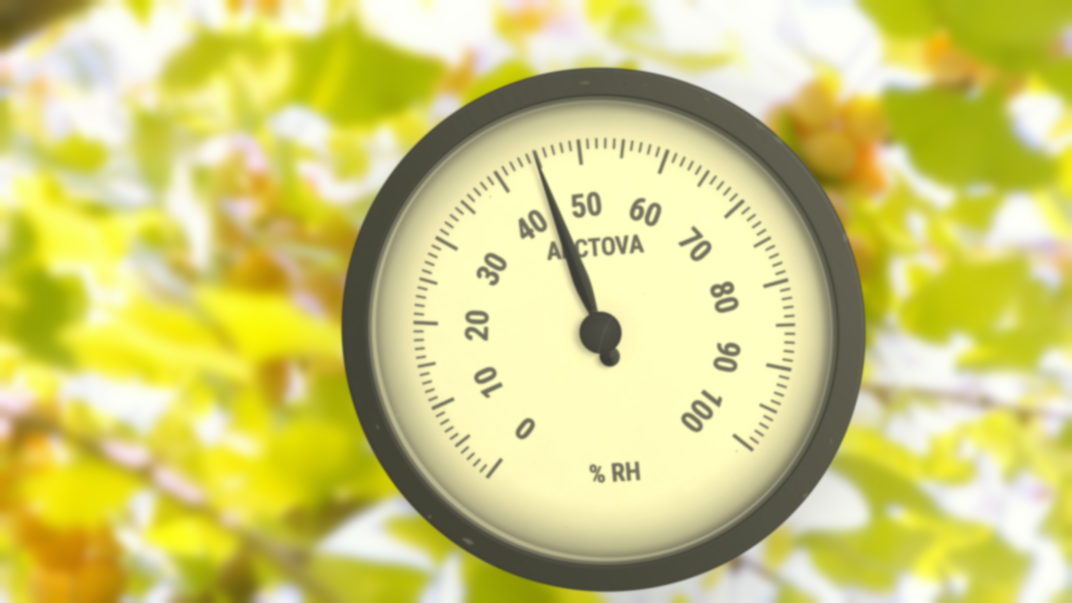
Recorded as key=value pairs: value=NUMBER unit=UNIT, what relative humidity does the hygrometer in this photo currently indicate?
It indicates value=45 unit=%
